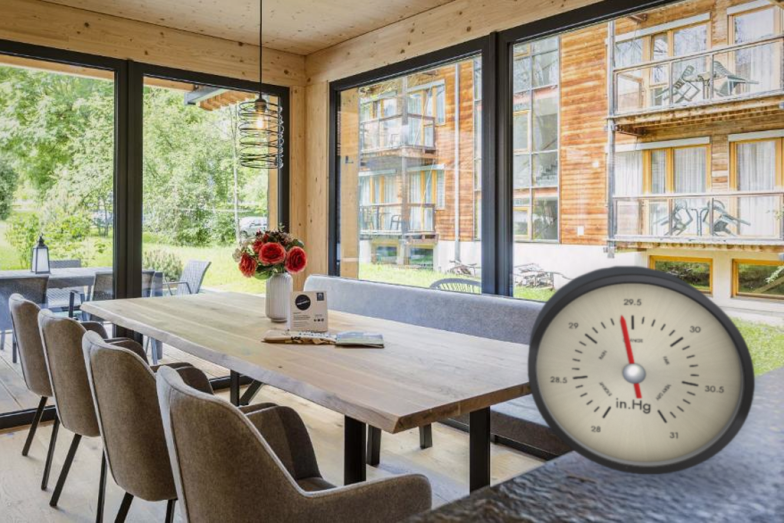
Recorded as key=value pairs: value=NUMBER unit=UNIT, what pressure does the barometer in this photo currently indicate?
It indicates value=29.4 unit=inHg
